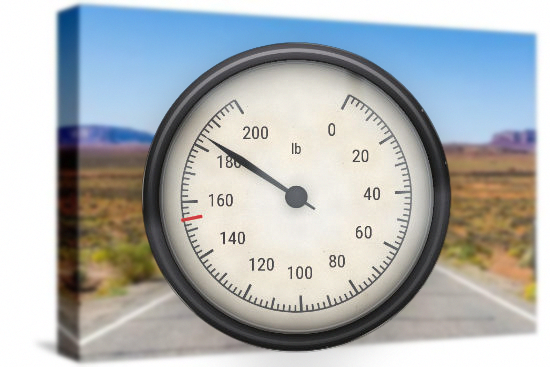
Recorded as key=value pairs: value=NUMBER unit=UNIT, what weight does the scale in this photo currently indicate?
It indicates value=184 unit=lb
